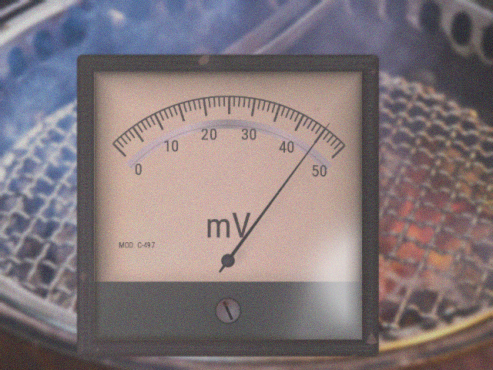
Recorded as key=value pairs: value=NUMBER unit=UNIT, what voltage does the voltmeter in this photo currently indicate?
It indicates value=45 unit=mV
